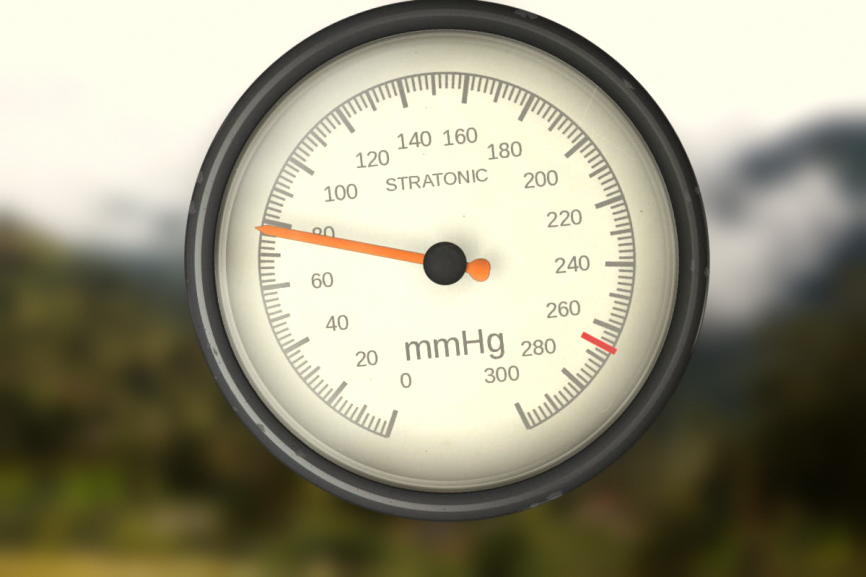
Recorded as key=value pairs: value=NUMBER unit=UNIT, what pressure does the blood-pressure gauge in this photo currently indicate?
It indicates value=78 unit=mmHg
